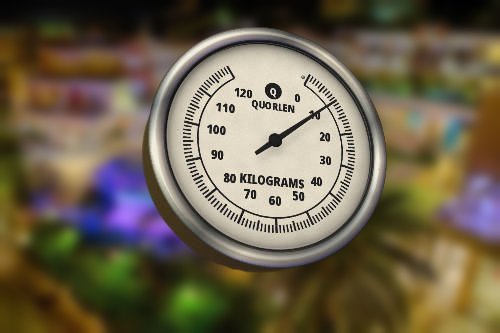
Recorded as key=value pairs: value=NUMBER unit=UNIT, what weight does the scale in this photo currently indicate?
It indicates value=10 unit=kg
